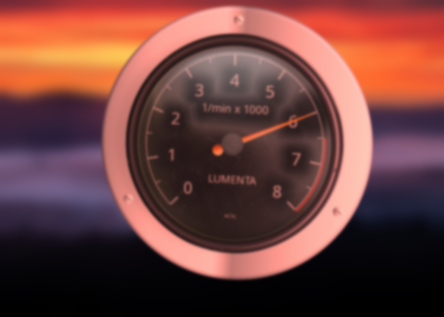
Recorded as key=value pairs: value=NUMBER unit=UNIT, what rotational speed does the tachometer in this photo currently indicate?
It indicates value=6000 unit=rpm
